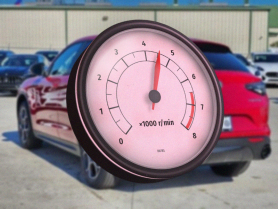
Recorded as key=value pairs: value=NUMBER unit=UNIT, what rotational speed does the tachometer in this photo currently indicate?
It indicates value=4500 unit=rpm
